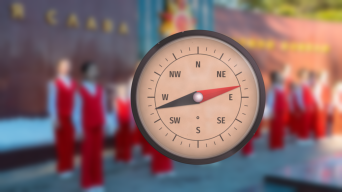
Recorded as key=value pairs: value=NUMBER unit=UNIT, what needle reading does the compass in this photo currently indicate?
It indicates value=75 unit=°
